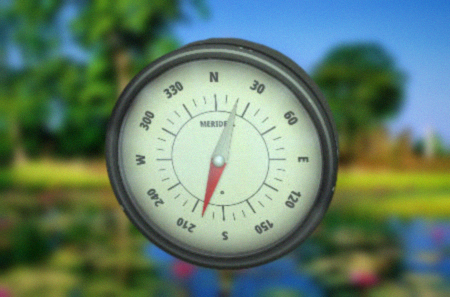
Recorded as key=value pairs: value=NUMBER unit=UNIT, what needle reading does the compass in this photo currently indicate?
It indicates value=200 unit=°
